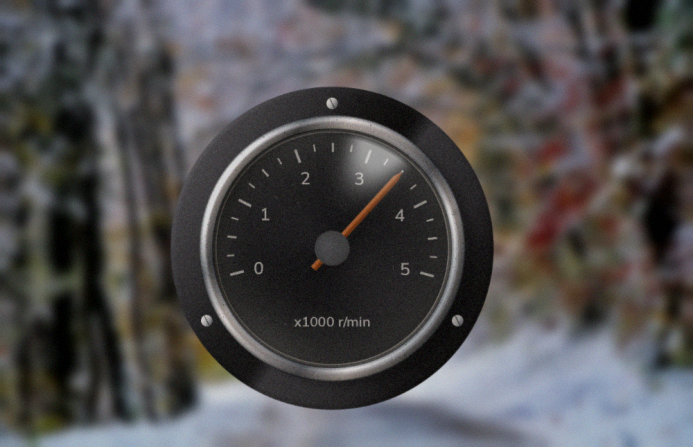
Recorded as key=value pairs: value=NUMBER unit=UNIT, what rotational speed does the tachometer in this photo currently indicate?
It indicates value=3500 unit=rpm
